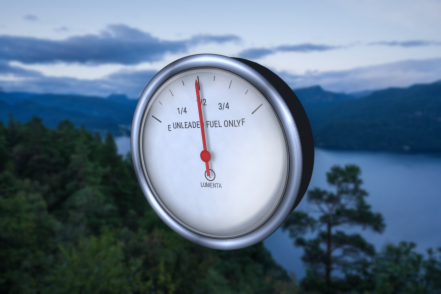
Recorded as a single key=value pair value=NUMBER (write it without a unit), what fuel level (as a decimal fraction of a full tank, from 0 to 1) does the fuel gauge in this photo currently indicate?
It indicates value=0.5
